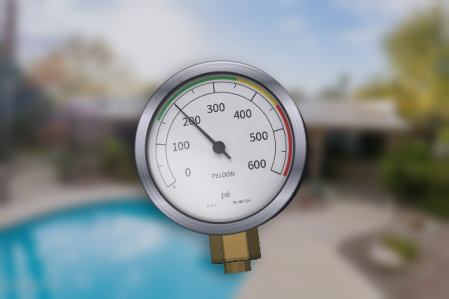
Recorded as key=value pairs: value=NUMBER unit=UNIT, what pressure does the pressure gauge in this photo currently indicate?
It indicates value=200 unit=psi
